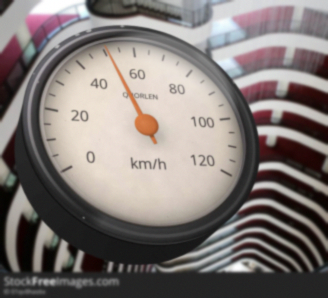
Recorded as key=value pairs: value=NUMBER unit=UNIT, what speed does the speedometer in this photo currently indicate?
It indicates value=50 unit=km/h
